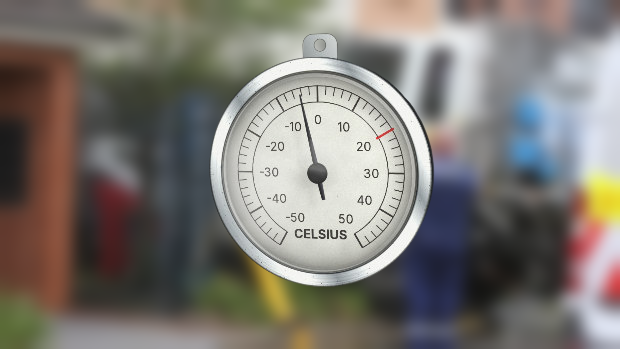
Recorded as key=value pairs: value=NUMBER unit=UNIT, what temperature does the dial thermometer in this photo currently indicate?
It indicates value=-4 unit=°C
